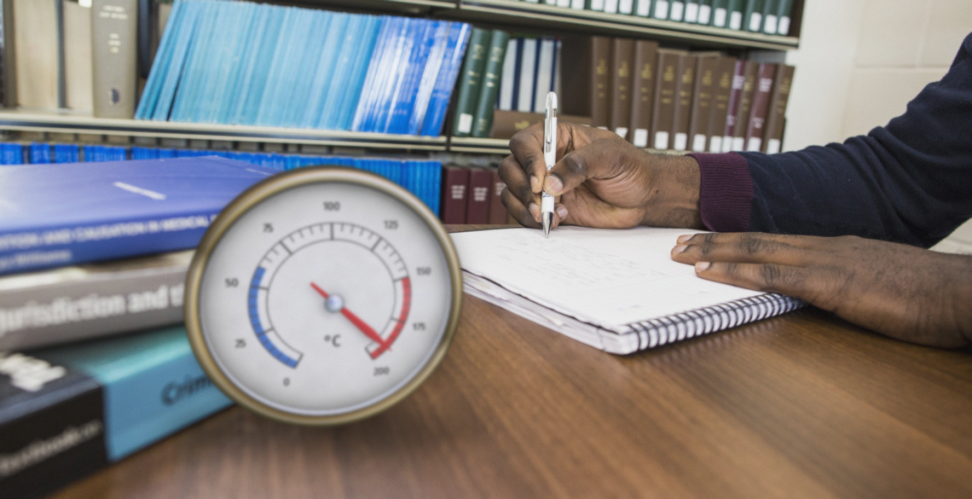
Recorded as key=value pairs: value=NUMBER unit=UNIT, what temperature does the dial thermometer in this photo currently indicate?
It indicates value=190 unit=°C
